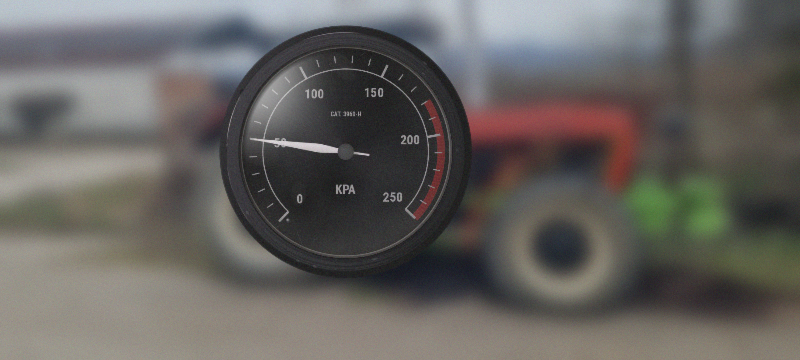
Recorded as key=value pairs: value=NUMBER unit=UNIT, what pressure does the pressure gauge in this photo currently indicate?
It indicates value=50 unit=kPa
